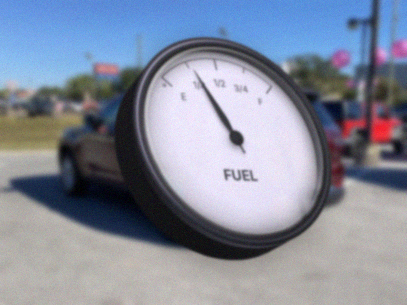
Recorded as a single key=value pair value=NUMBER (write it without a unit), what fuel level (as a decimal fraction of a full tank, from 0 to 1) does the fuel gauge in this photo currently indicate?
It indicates value=0.25
